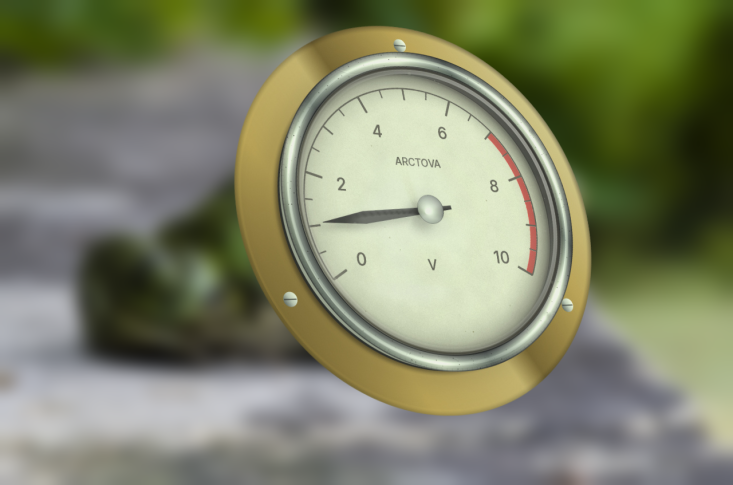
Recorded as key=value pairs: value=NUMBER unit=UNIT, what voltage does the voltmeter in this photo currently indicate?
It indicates value=1 unit=V
